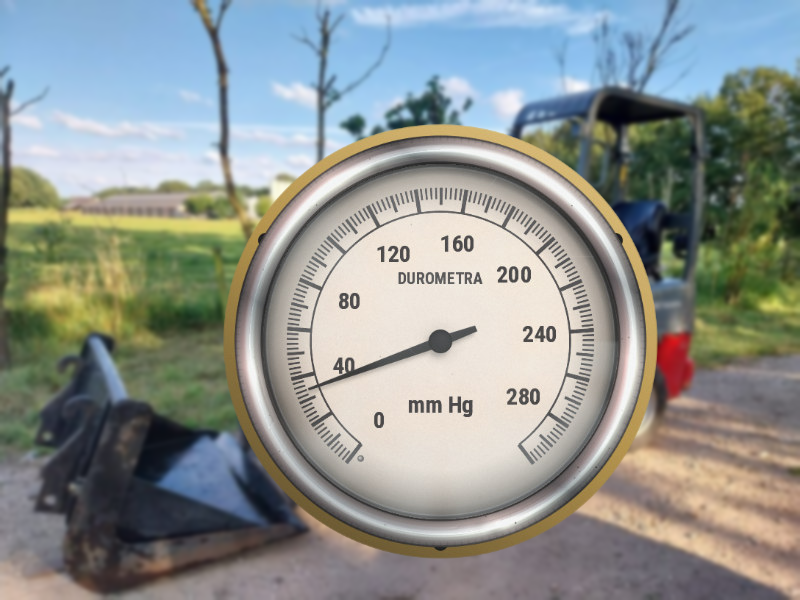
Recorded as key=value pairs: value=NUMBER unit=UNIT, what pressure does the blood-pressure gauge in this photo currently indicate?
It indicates value=34 unit=mmHg
